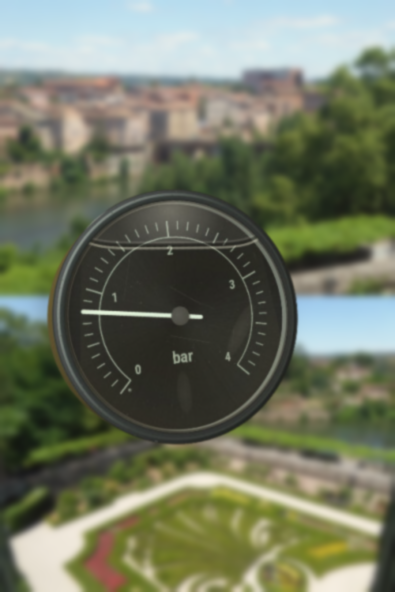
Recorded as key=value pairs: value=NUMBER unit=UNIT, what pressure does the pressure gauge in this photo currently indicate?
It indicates value=0.8 unit=bar
